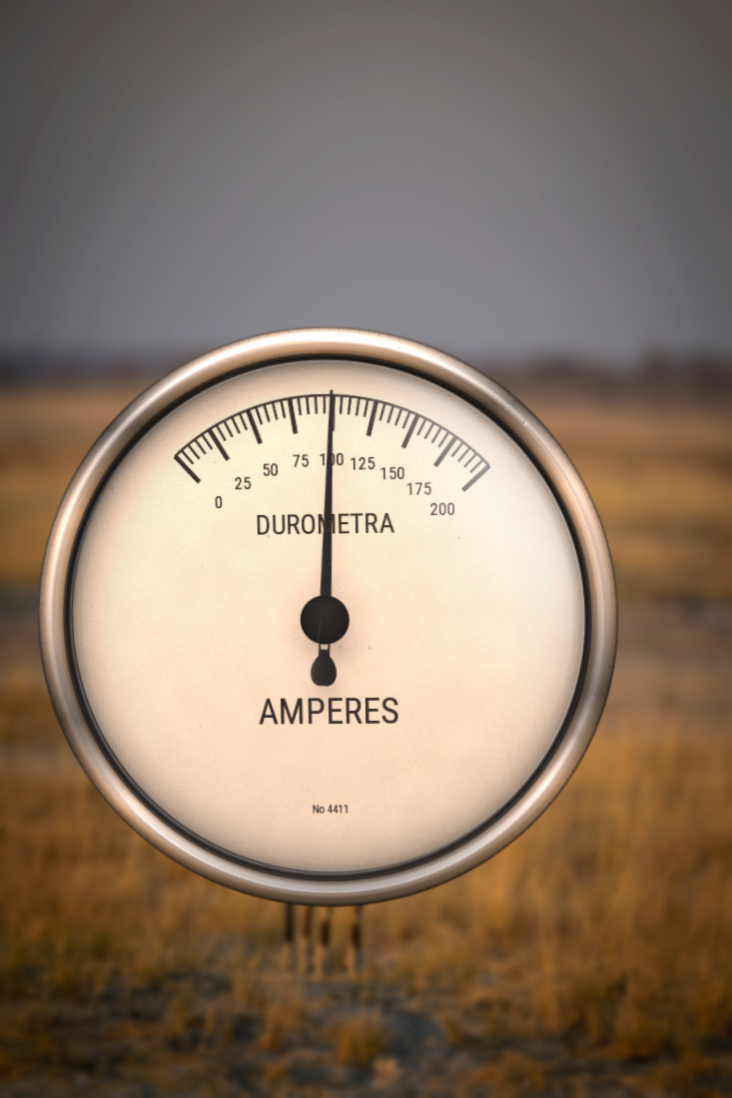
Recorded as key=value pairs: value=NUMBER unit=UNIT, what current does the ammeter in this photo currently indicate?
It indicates value=100 unit=A
